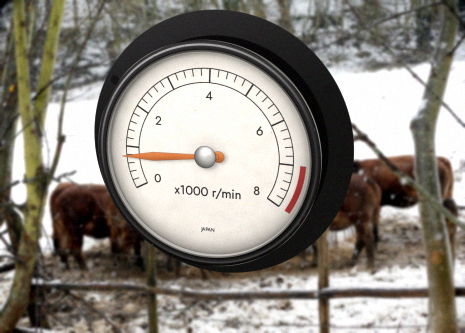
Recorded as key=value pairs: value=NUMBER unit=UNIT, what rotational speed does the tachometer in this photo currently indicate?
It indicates value=800 unit=rpm
